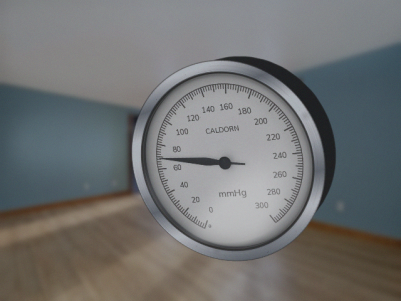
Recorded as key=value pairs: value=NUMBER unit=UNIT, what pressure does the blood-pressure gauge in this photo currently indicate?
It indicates value=70 unit=mmHg
